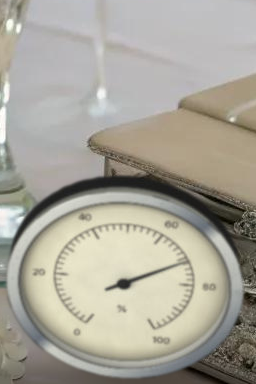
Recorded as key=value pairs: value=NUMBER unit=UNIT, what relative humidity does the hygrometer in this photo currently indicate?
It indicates value=70 unit=%
